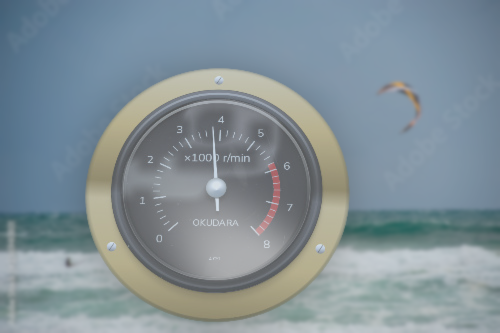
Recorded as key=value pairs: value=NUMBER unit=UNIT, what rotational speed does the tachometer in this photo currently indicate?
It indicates value=3800 unit=rpm
